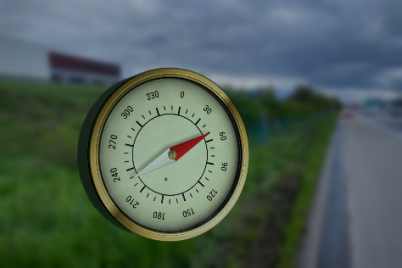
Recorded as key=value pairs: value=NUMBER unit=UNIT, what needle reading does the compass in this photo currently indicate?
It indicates value=50 unit=°
